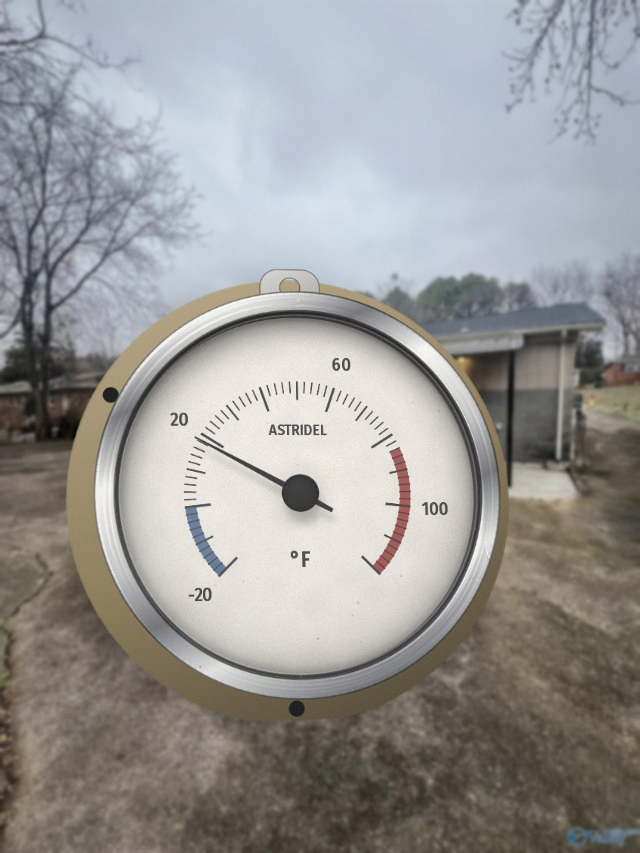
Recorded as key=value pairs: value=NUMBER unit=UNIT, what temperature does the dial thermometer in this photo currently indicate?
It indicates value=18 unit=°F
